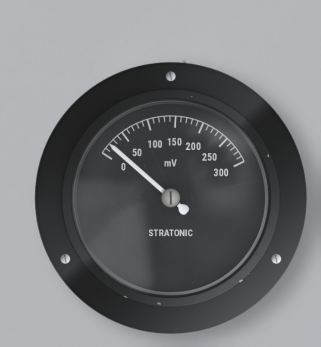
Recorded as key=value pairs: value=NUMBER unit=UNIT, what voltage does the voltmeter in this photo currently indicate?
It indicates value=20 unit=mV
